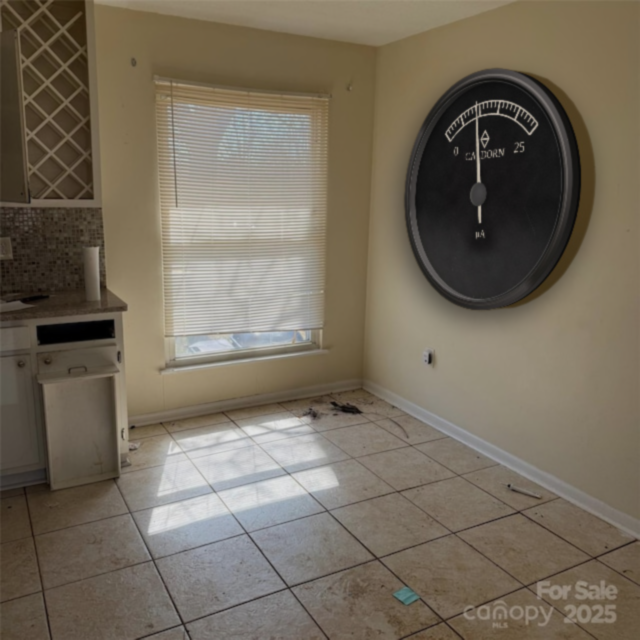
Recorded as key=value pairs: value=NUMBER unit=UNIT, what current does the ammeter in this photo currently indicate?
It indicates value=10 unit=µA
